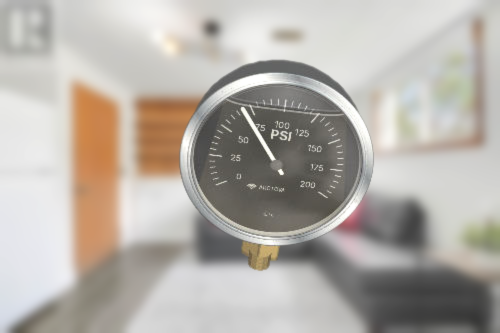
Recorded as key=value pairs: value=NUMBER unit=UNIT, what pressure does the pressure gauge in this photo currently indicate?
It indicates value=70 unit=psi
